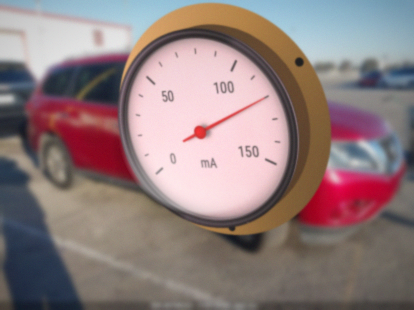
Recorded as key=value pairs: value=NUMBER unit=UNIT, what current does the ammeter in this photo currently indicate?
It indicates value=120 unit=mA
